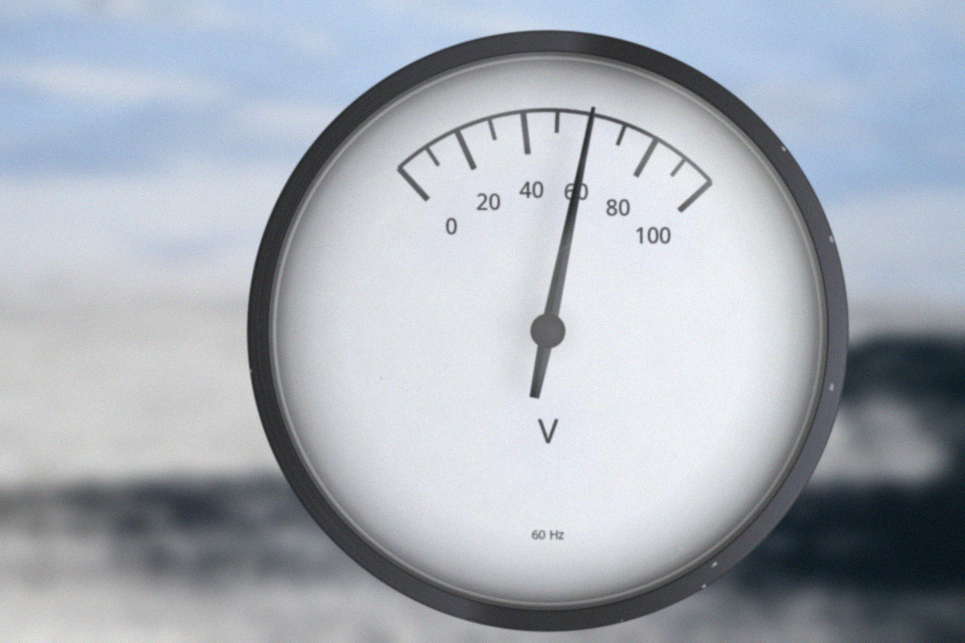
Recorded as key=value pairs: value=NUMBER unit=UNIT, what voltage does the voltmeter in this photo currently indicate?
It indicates value=60 unit=V
